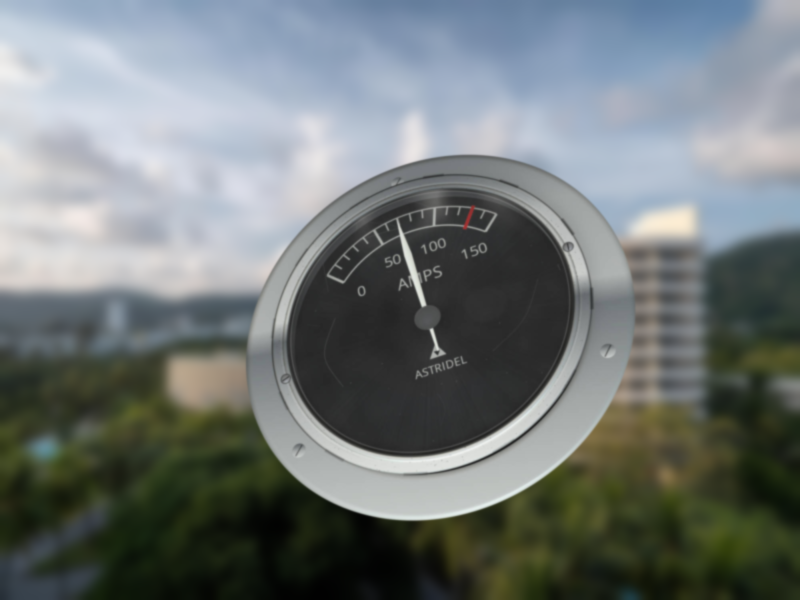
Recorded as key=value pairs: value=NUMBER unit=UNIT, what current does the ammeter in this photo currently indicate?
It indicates value=70 unit=A
